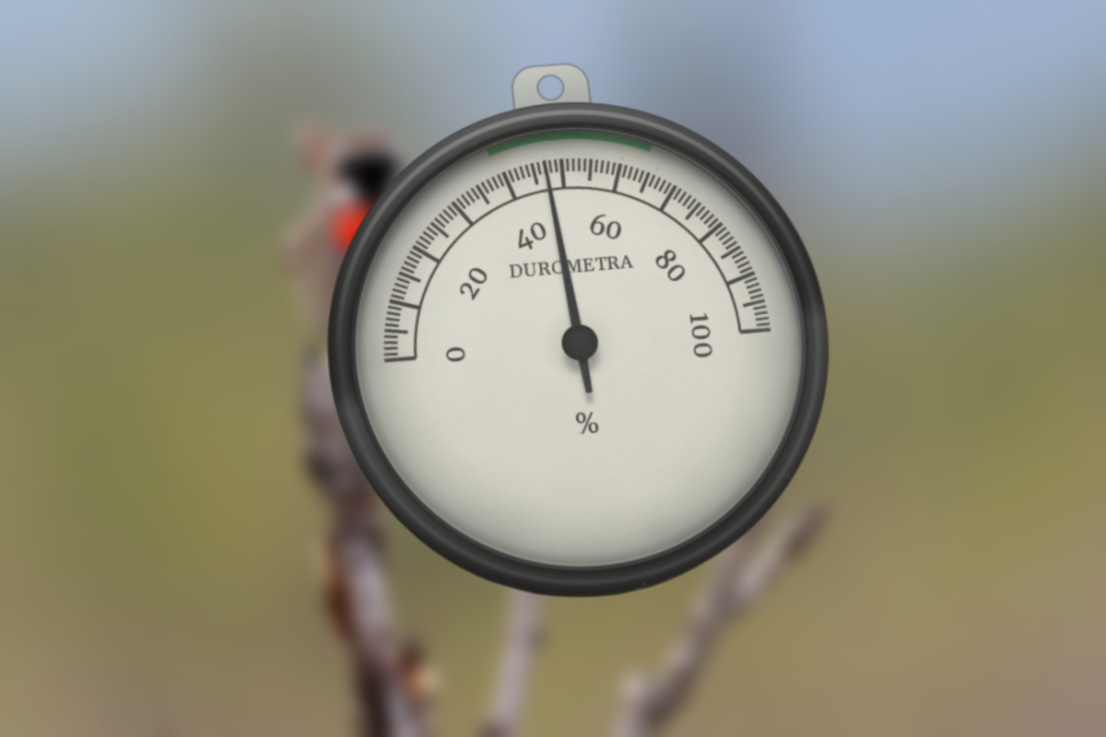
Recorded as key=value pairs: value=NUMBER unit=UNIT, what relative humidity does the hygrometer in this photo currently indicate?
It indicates value=47 unit=%
